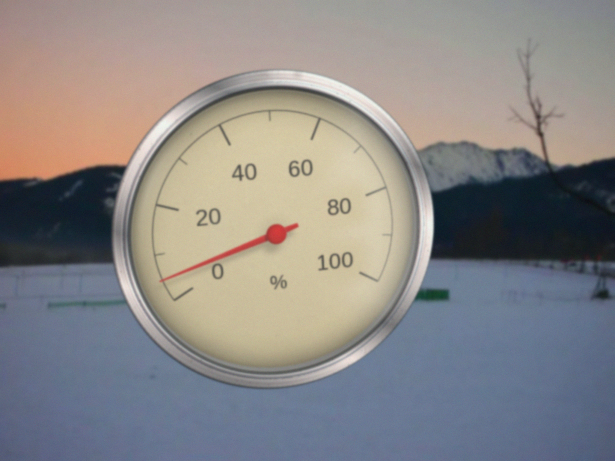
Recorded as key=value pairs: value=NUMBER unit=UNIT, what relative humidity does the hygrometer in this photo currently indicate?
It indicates value=5 unit=%
